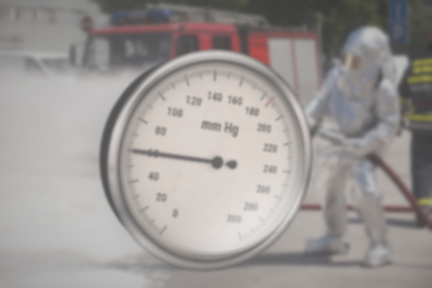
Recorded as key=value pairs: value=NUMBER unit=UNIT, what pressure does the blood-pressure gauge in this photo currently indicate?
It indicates value=60 unit=mmHg
